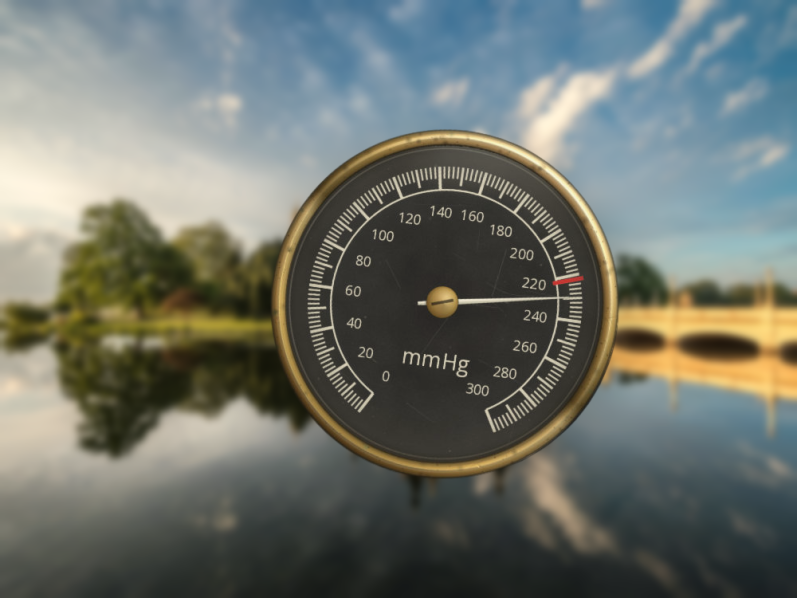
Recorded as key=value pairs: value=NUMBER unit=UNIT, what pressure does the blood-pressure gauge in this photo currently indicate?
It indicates value=230 unit=mmHg
